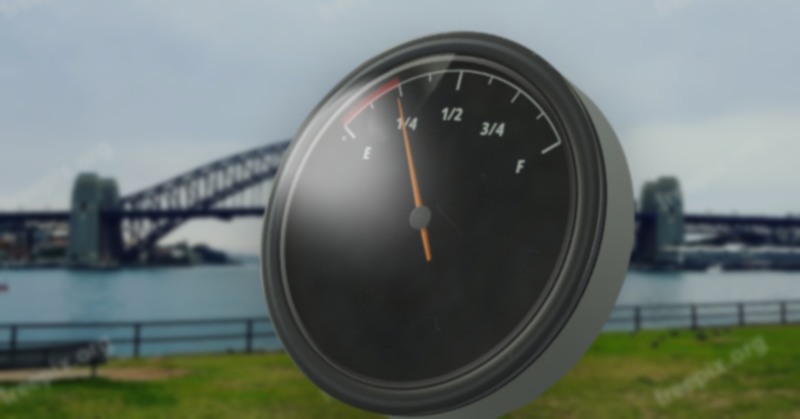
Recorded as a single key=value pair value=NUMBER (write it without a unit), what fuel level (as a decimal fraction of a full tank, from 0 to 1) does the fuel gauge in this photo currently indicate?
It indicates value=0.25
